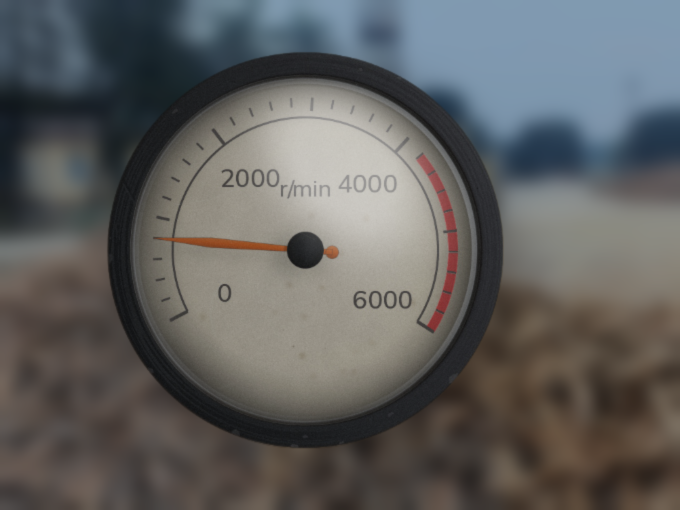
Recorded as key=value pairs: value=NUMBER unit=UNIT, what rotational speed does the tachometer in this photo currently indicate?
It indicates value=800 unit=rpm
